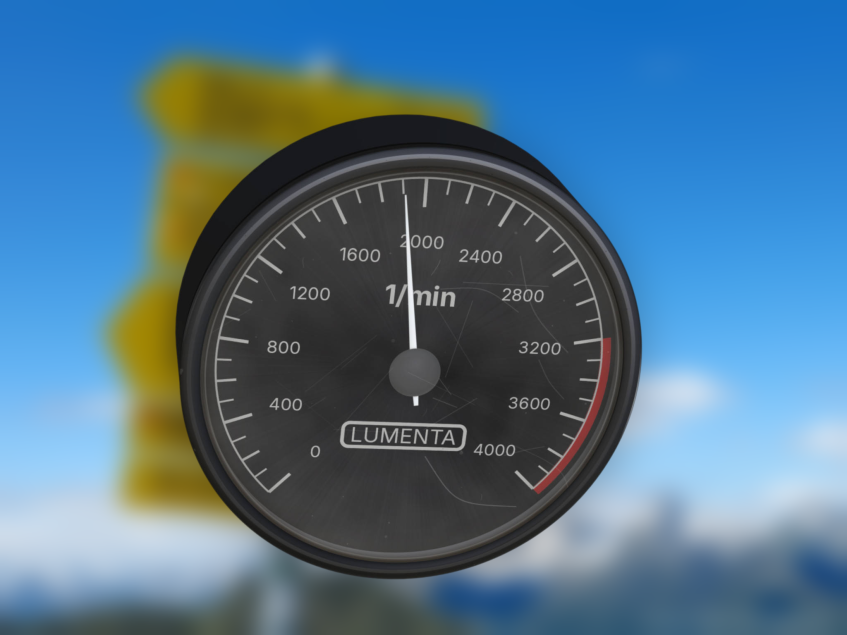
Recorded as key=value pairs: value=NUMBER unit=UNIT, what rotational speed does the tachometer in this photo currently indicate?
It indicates value=1900 unit=rpm
